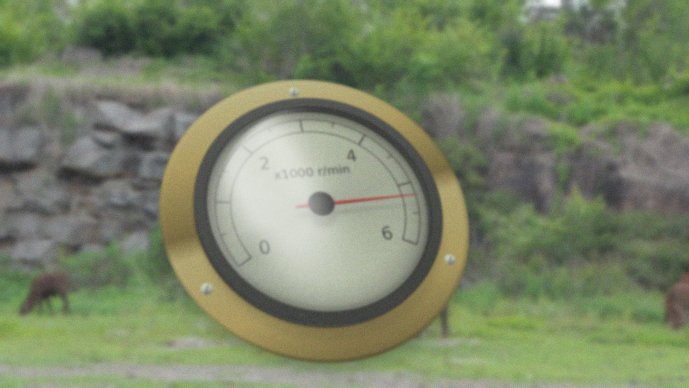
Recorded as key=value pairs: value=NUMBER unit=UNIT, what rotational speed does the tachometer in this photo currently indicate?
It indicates value=5250 unit=rpm
